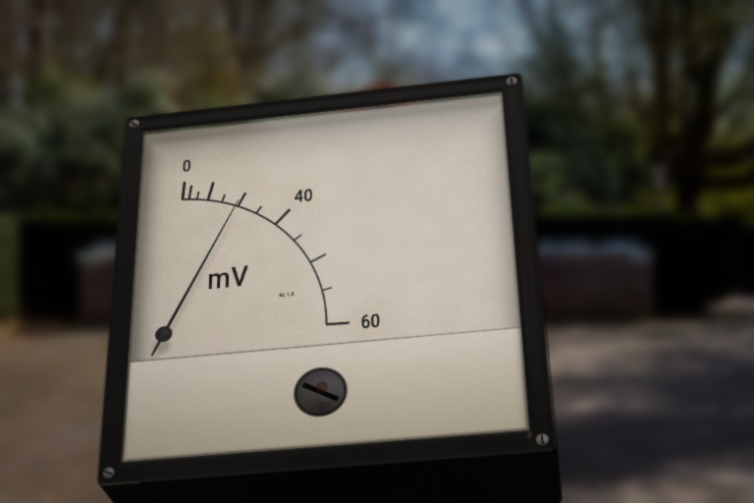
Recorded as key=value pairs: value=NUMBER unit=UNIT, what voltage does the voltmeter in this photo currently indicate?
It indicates value=30 unit=mV
